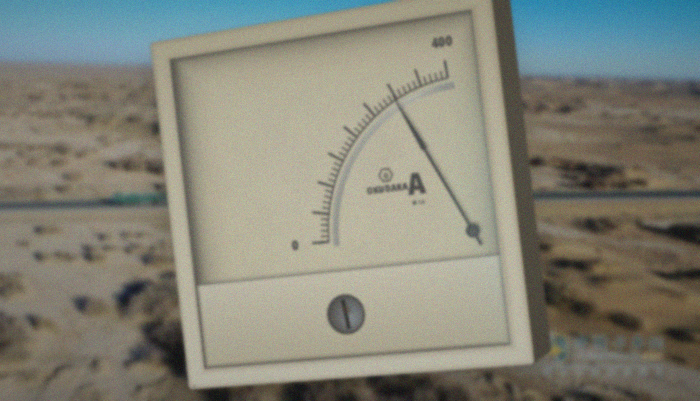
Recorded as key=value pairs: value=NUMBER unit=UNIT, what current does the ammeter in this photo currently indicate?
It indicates value=300 unit=A
